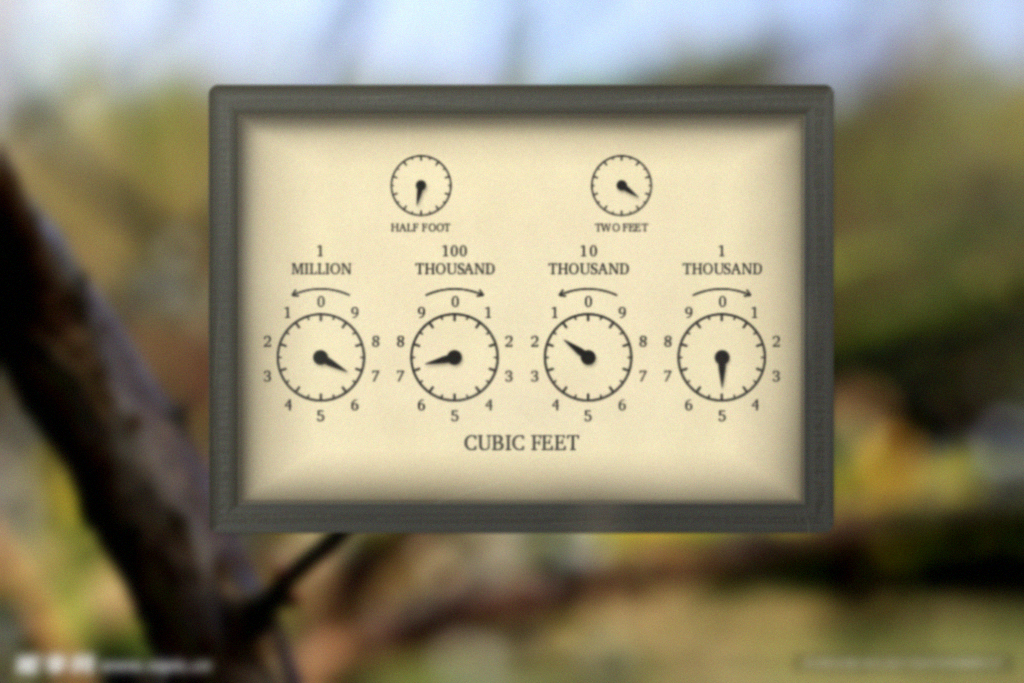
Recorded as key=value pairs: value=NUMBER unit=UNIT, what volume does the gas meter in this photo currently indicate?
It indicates value=671500 unit=ft³
